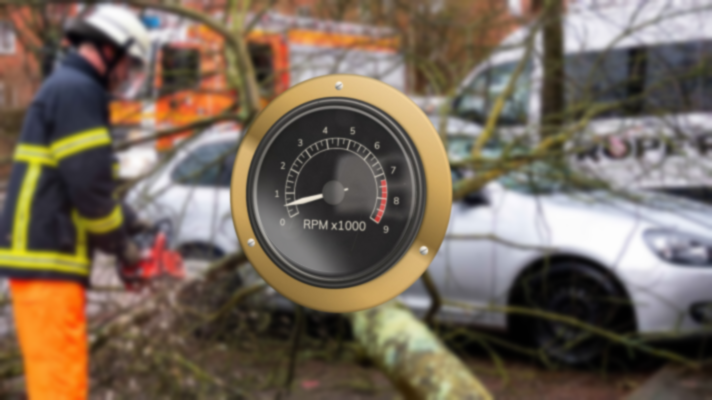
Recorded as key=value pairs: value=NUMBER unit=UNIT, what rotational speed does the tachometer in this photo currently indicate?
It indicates value=500 unit=rpm
